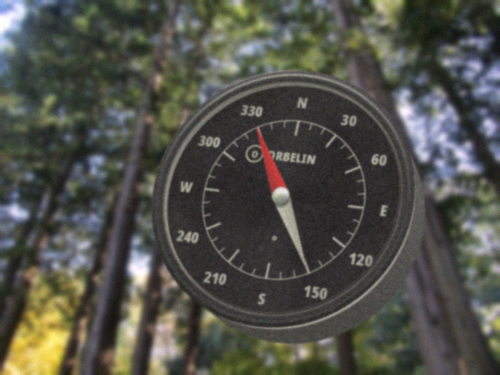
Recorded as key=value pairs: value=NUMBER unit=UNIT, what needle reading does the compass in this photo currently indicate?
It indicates value=330 unit=°
